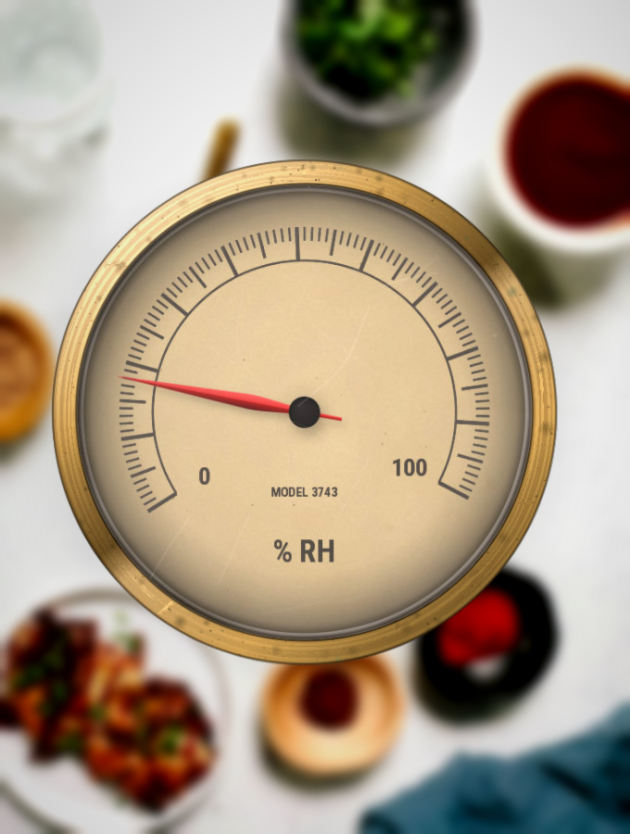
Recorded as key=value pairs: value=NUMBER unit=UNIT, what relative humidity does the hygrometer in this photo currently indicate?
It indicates value=18 unit=%
